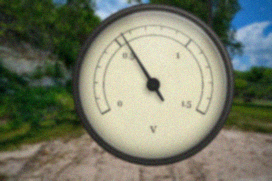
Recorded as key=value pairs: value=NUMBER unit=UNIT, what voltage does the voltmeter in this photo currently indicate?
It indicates value=0.55 unit=V
